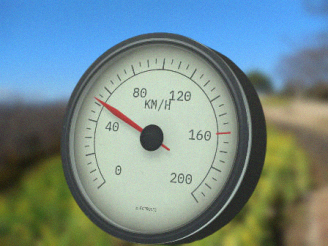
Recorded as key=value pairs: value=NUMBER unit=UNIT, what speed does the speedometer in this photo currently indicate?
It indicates value=52.5 unit=km/h
